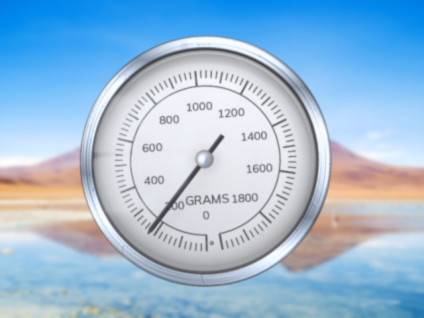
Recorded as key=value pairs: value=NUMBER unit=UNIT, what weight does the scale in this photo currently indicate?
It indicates value=220 unit=g
